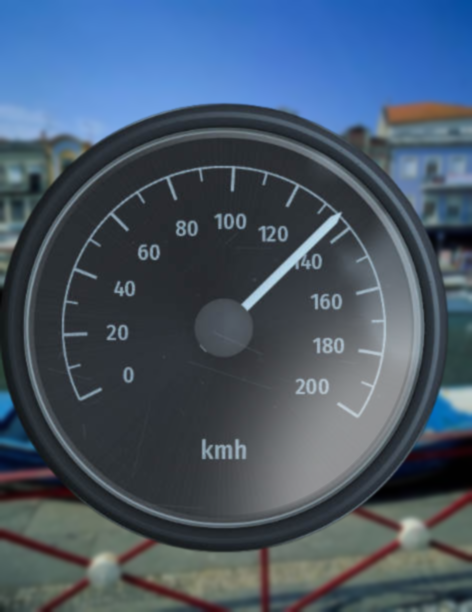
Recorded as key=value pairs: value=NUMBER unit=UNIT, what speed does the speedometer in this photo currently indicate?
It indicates value=135 unit=km/h
